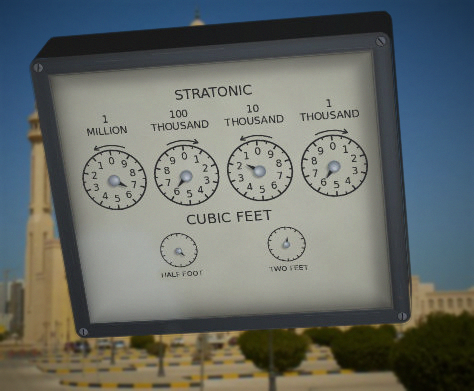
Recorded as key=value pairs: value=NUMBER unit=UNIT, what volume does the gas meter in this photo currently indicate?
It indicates value=661600 unit=ft³
